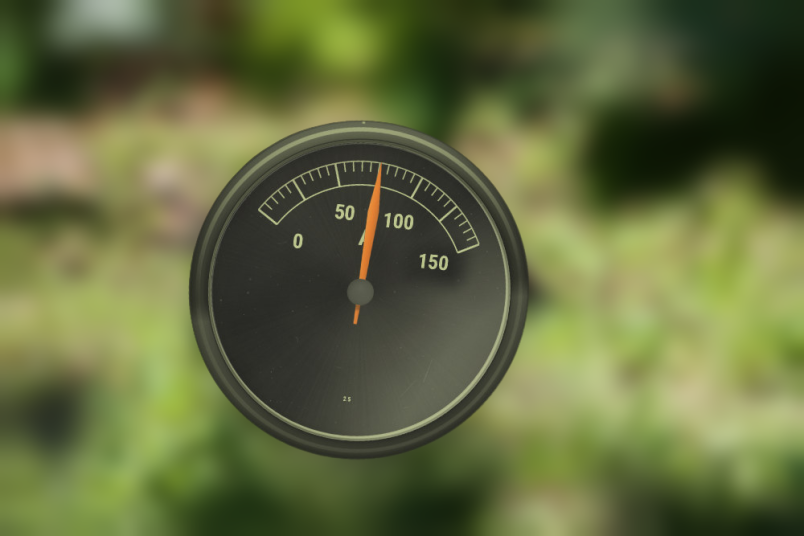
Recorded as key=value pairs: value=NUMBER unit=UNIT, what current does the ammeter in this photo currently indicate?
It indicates value=75 unit=A
